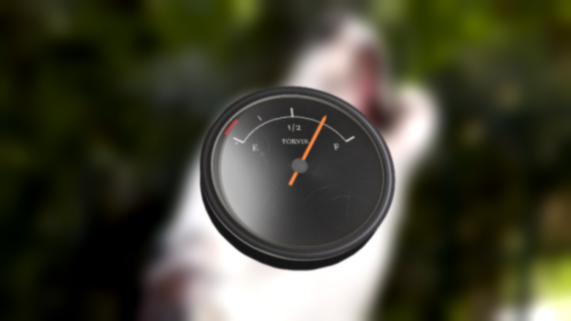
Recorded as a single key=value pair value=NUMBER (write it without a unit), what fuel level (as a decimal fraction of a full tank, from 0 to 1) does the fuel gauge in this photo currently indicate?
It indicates value=0.75
